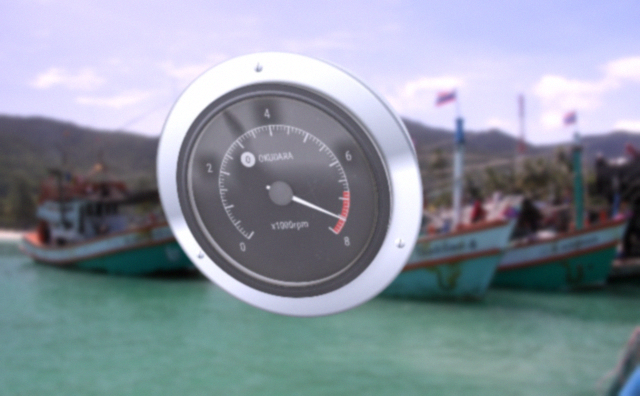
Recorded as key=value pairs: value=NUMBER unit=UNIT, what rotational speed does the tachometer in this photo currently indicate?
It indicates value=7500 unit=rpm
